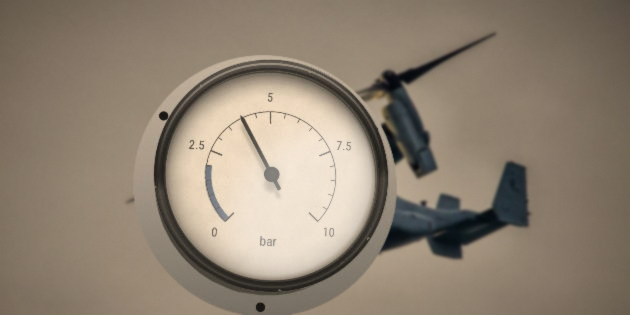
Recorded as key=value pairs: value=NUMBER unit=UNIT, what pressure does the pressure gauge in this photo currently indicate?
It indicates value=4 unit=bar
